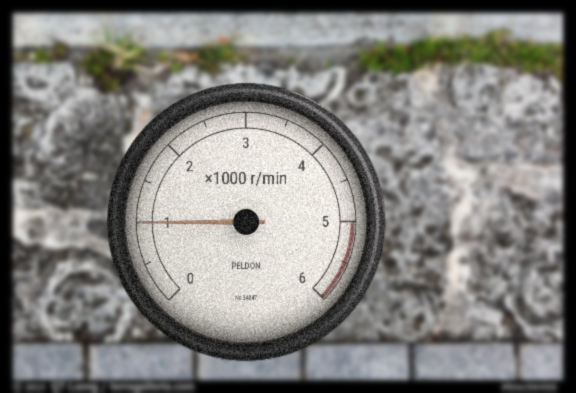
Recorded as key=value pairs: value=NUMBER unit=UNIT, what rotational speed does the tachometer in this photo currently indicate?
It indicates value=1000 unit=rpm
